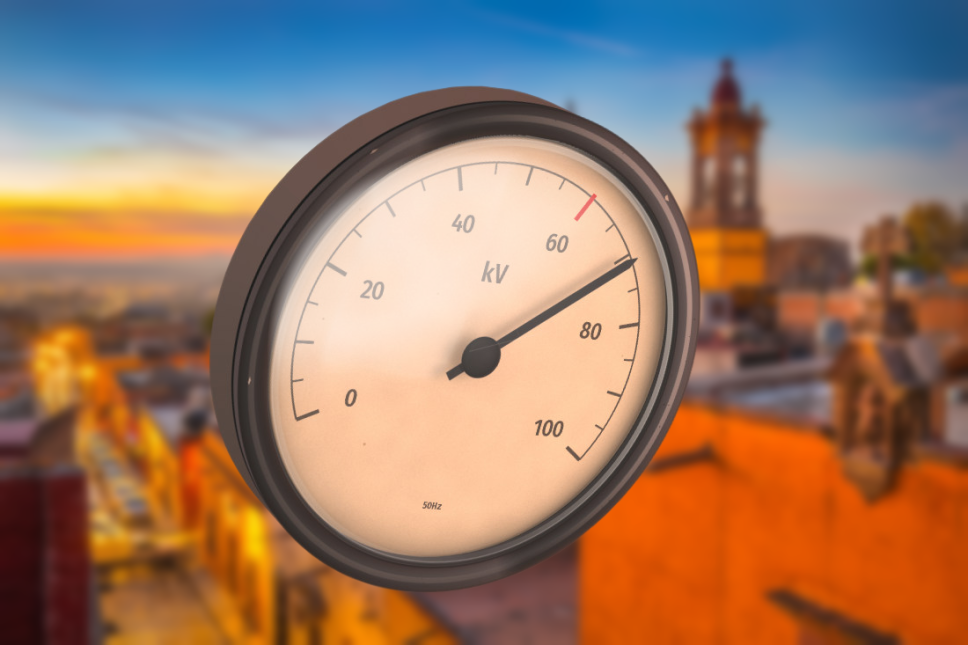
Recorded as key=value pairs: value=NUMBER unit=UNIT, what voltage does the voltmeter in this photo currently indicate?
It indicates value=70 unit=kV
